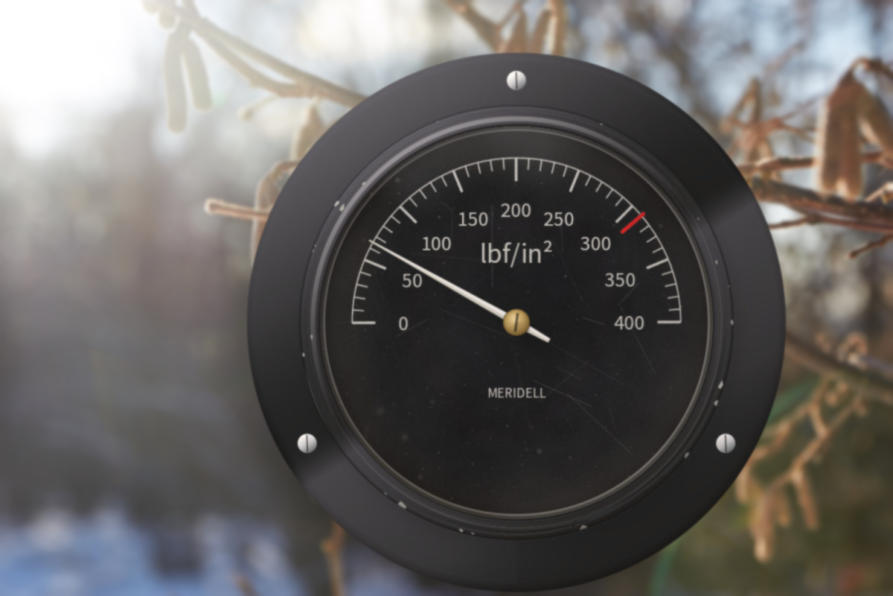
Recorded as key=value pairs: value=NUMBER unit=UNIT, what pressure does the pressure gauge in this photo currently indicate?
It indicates value=65 unit=psi
